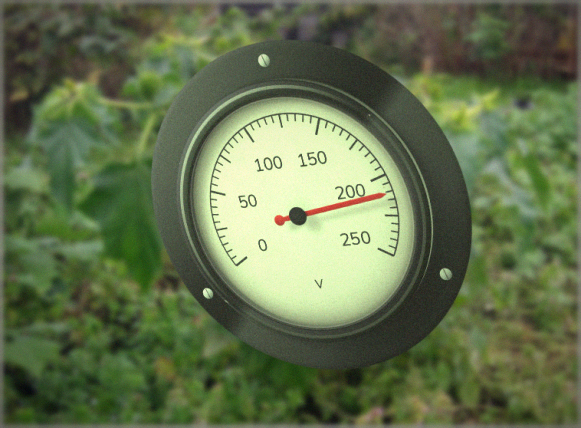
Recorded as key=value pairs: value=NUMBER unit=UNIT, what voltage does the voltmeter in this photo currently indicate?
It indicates value=210 unit=V
